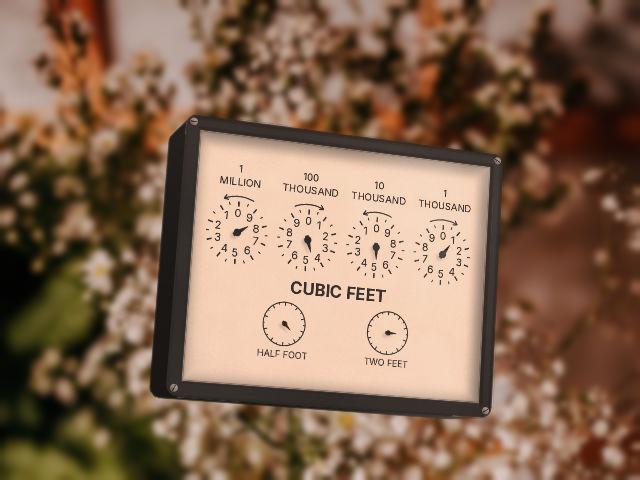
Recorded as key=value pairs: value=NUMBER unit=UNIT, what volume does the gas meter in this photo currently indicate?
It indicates value=845100 unit=ft³
